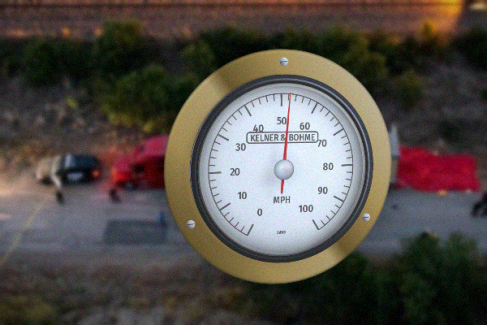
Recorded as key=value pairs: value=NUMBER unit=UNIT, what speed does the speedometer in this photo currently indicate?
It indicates value=52 unit=mph
